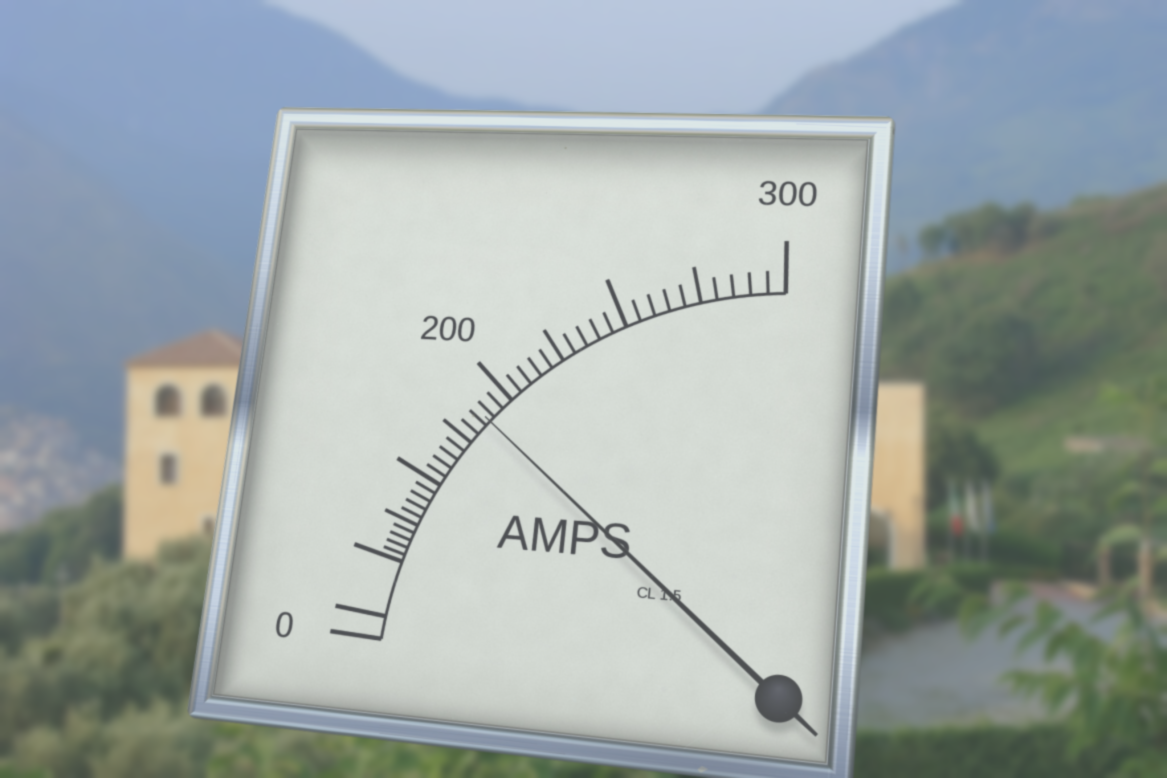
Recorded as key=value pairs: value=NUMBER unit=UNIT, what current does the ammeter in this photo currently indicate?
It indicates value=187.5 unit=A
